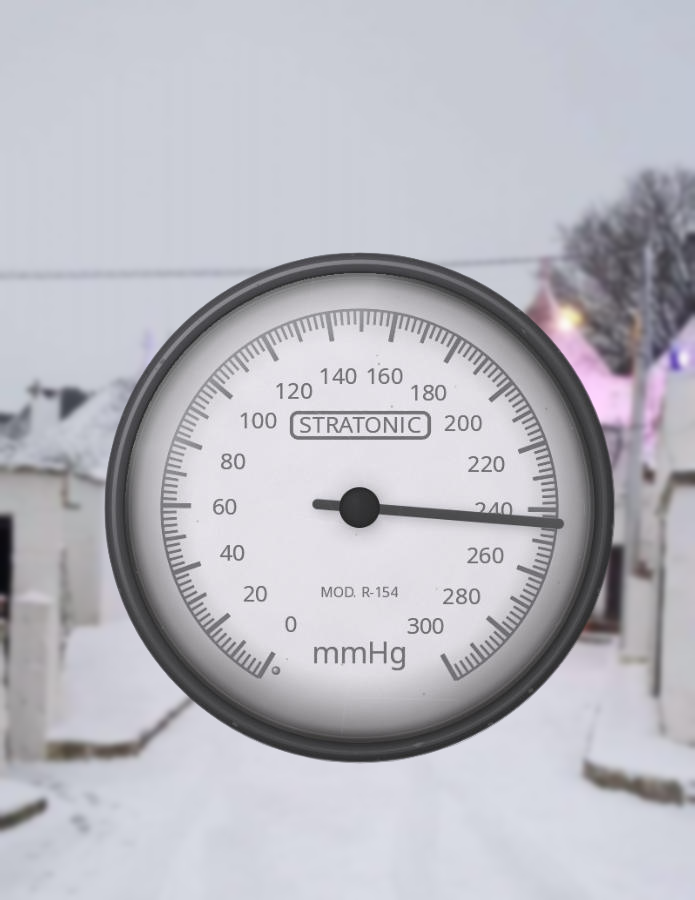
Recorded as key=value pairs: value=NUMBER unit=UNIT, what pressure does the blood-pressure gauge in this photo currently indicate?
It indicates value=244 unit=mmHg
